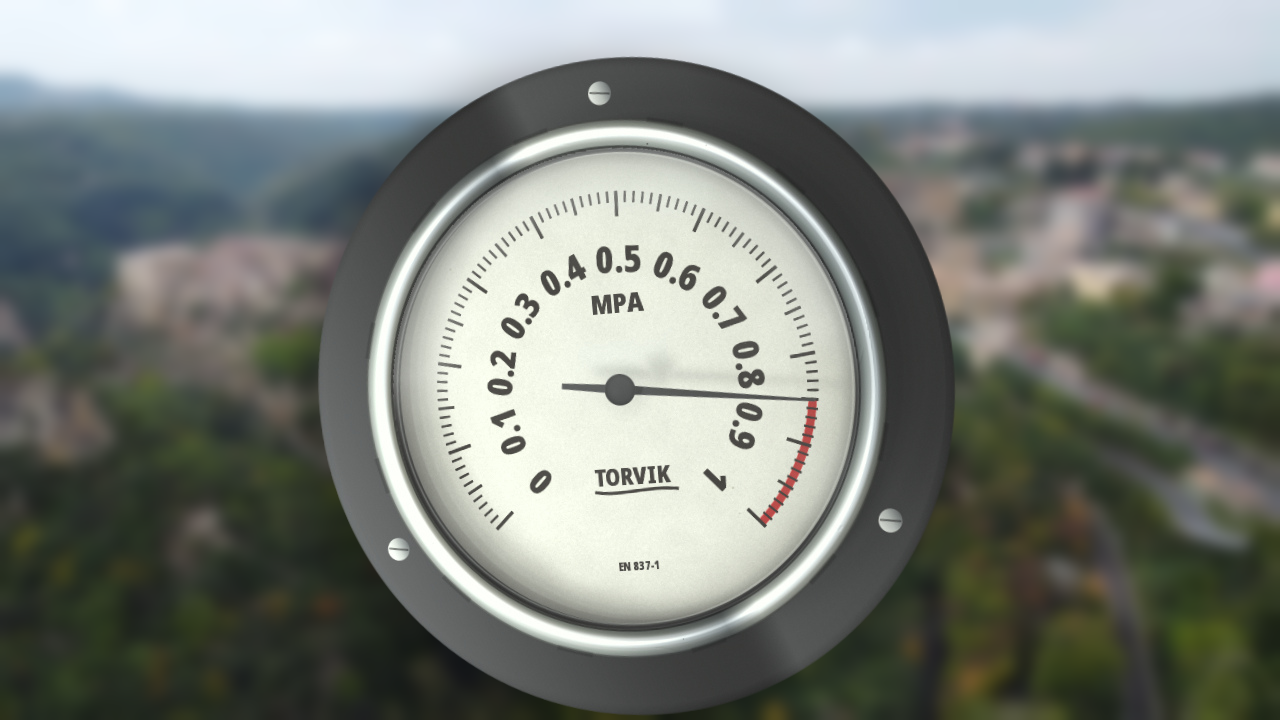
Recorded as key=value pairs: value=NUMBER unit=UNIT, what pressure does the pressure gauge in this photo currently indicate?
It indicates value=0.85 unit=MPa
